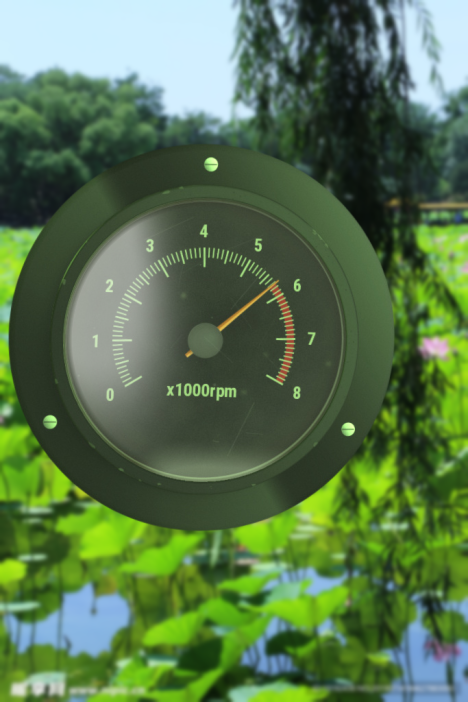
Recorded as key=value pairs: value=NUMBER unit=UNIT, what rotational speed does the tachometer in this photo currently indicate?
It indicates value=5700 unit=rpm
